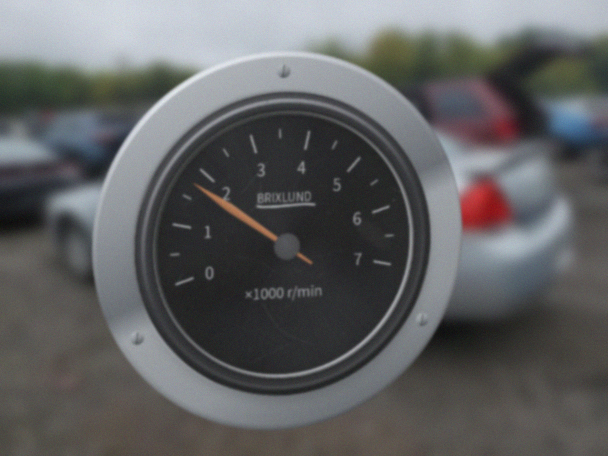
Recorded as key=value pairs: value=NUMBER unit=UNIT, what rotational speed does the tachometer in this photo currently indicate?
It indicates value=1750 unit=rpm
